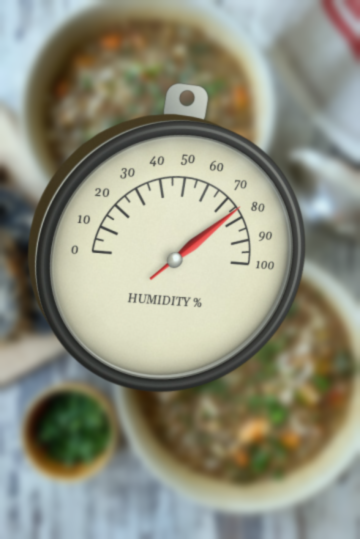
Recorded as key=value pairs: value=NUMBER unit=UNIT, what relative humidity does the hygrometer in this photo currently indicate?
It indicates value=75 unit=%
